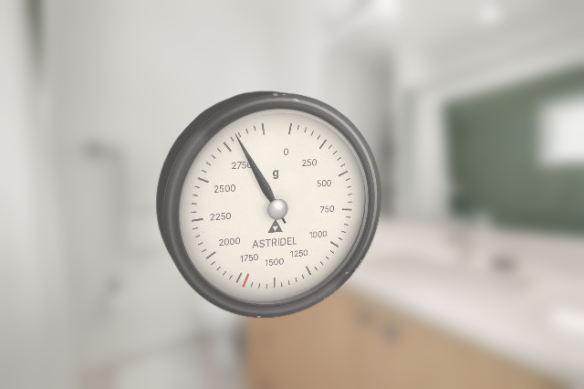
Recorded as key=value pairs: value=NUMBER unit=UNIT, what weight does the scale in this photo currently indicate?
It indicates value=2825 unit=g
